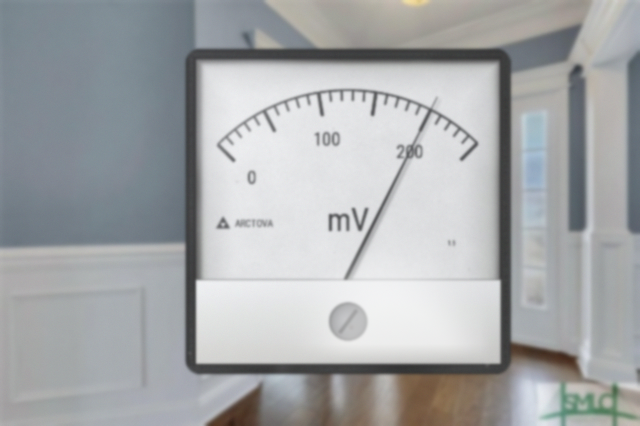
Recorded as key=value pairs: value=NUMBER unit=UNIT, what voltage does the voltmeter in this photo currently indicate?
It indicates value=200 unit=mV
